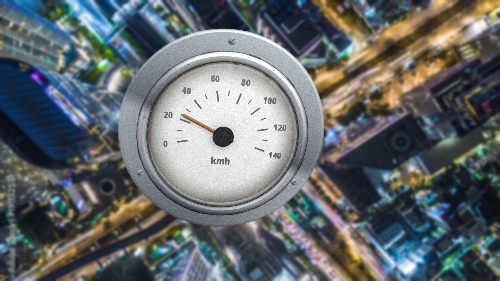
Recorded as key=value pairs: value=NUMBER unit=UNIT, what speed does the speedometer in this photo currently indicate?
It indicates value=25 unit=km/h
